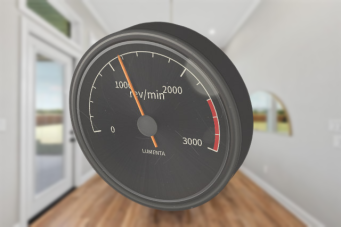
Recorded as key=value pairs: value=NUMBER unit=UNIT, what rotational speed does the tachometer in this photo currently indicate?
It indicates value=1200 unit=rpm
